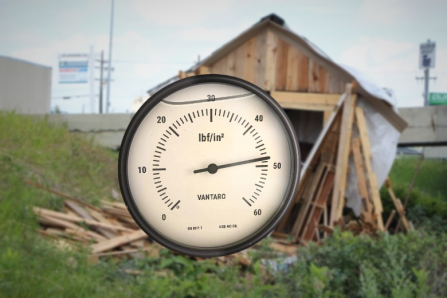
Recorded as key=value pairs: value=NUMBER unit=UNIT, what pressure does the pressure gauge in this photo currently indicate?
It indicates value=48 unit=psi
